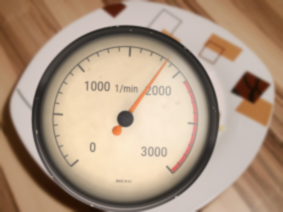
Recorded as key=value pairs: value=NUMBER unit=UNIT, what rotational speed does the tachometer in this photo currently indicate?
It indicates value=1850 unit=rpm
